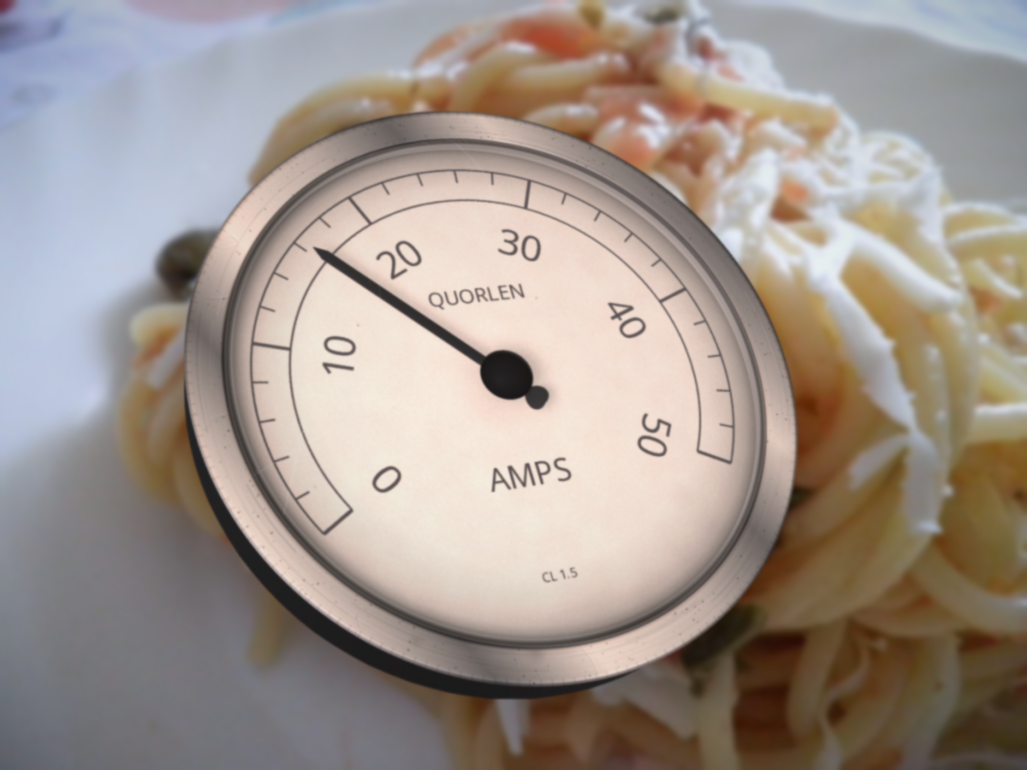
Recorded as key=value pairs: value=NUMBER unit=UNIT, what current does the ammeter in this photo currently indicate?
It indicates value=16 unit=A
